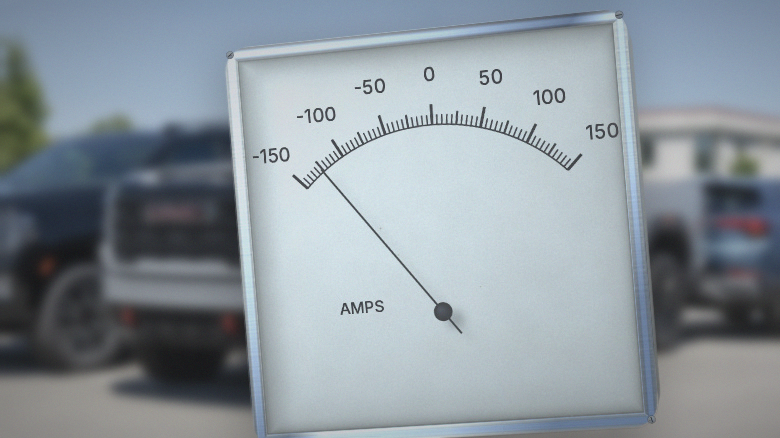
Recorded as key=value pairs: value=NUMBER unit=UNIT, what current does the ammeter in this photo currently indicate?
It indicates value=-125 unit=A
